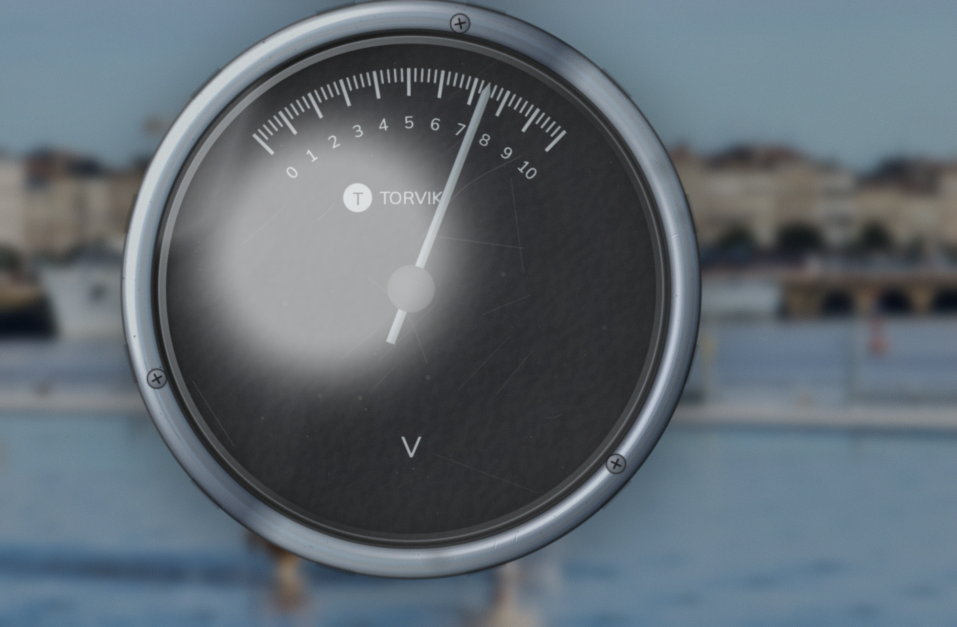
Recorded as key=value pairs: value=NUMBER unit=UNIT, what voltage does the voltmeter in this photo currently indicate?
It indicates value=7.4 unit=V
